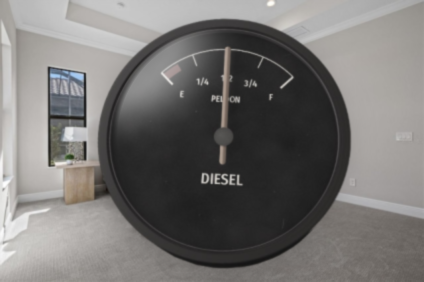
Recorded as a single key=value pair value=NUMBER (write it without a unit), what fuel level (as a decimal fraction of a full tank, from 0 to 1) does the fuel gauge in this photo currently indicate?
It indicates value=0.5
